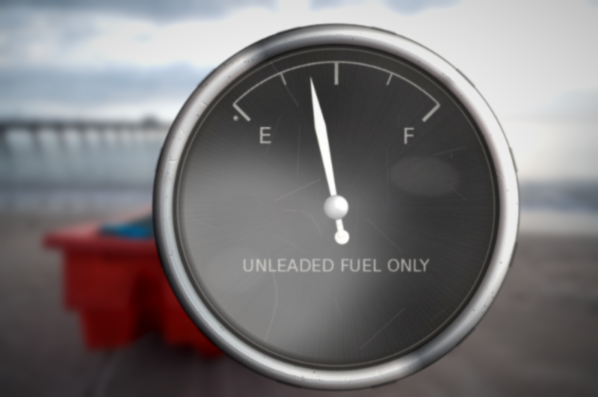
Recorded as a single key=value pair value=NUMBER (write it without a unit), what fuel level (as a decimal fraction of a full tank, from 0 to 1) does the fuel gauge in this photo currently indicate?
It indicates value=0.375
